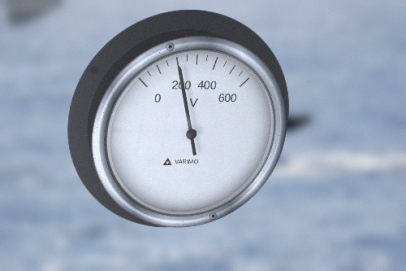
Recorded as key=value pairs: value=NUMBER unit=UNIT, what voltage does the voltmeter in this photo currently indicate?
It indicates value=200 unit=V
